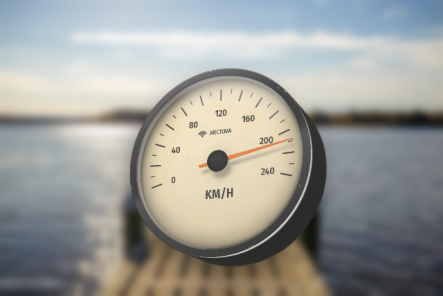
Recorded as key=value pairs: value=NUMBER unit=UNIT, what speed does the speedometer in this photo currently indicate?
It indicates value=210 unit=km/h
